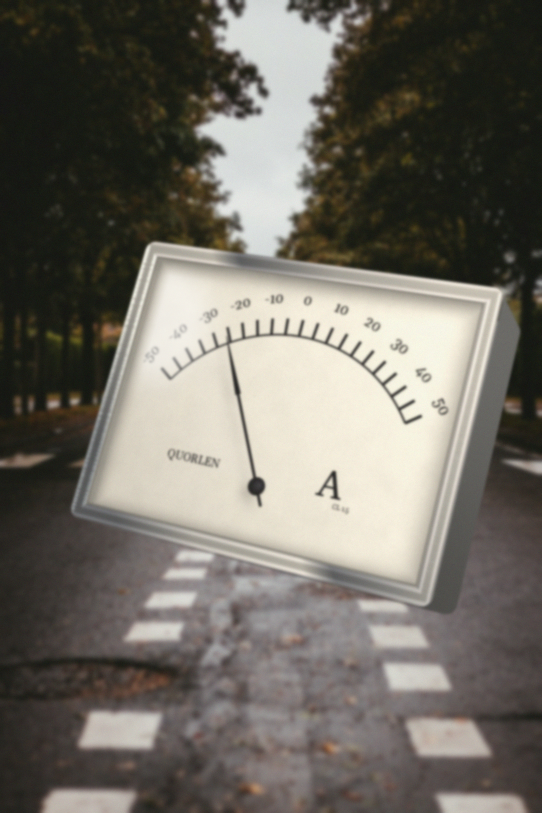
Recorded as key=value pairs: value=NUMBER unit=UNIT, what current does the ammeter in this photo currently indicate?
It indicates value=-25 unit=A
